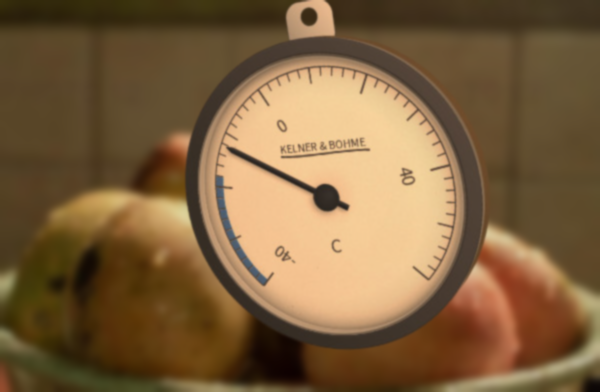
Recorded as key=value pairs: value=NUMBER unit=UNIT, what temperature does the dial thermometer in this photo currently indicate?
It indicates value=-12 unit=°C
